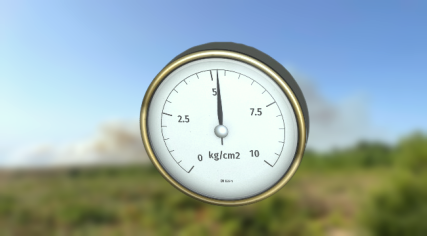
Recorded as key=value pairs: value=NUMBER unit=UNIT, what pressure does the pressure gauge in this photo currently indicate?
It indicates value=5.25 unit=kg/cm²
